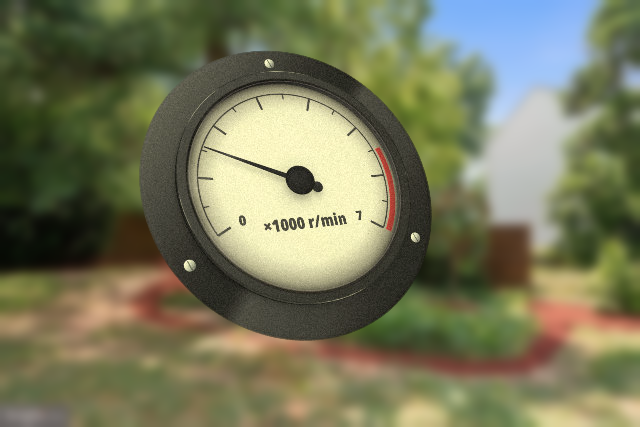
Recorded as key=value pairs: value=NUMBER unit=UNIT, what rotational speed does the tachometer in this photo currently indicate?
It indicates value=1500 unit=rpm
